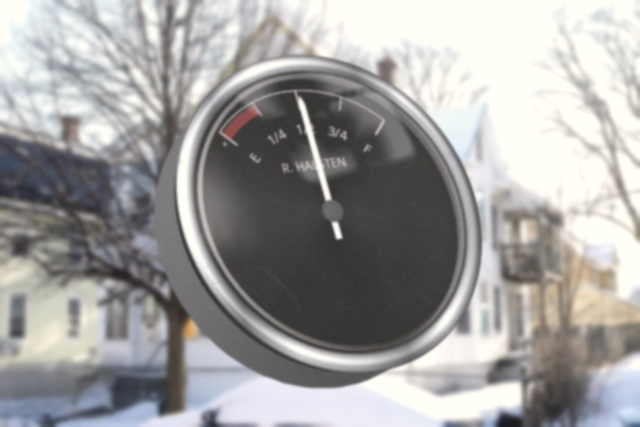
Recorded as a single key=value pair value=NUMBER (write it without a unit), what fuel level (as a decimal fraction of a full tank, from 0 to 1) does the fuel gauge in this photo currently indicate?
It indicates value=0.5
